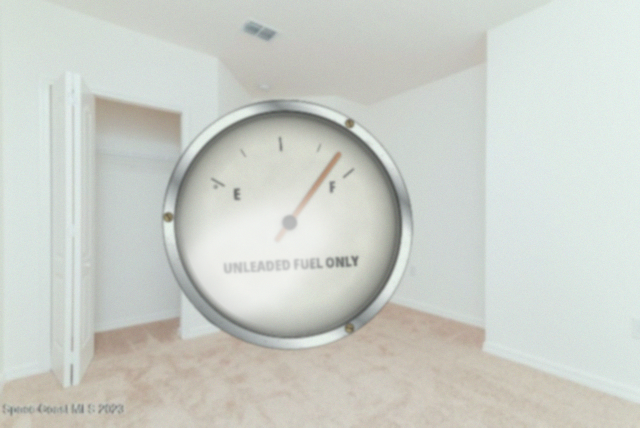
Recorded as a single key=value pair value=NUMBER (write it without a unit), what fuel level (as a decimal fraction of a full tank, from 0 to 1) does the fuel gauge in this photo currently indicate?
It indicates value=0.875
